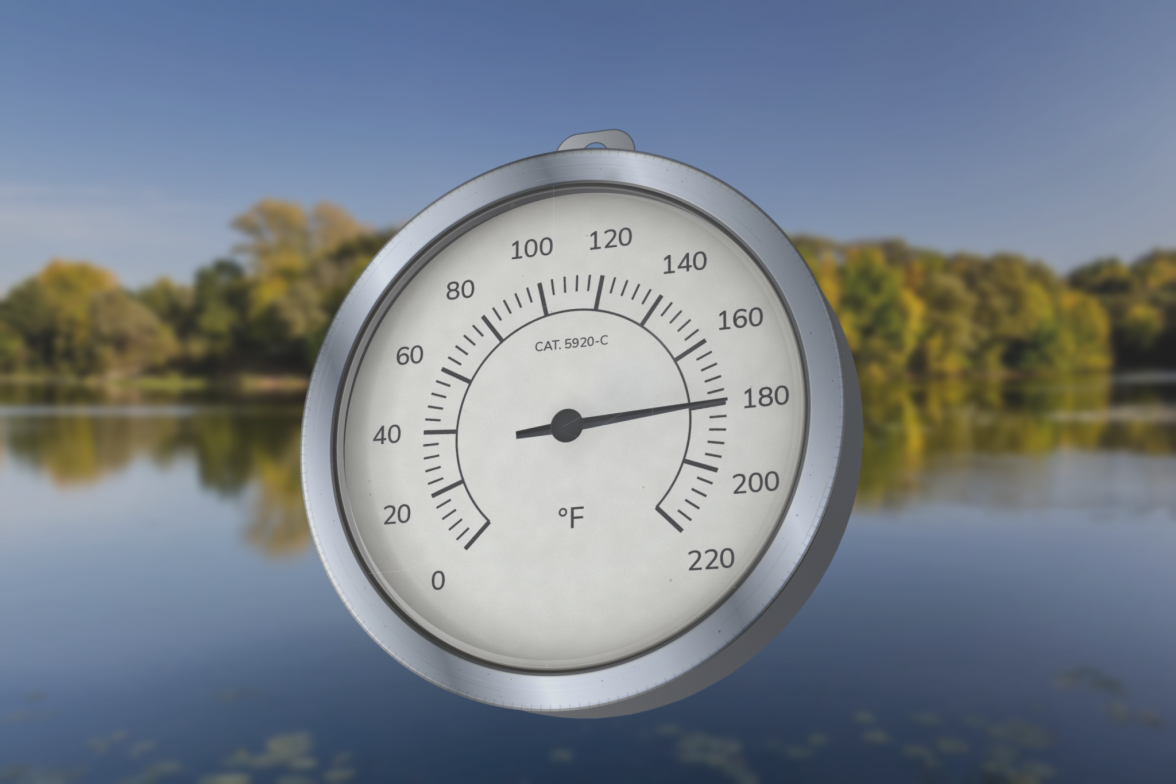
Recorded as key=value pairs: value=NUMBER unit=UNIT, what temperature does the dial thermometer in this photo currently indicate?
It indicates value=180 unit=°F
